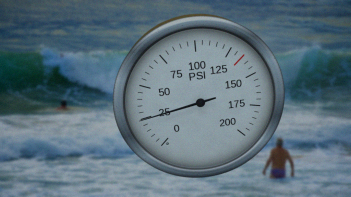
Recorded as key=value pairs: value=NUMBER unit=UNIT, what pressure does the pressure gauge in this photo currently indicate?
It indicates value=25 unit=psi
